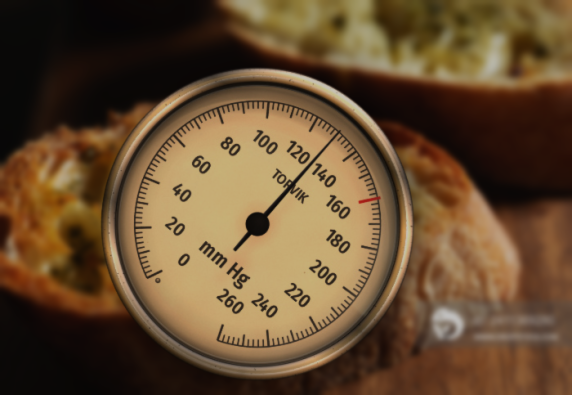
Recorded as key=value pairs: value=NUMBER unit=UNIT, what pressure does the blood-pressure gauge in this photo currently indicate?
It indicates value=130 unit=mmHg
